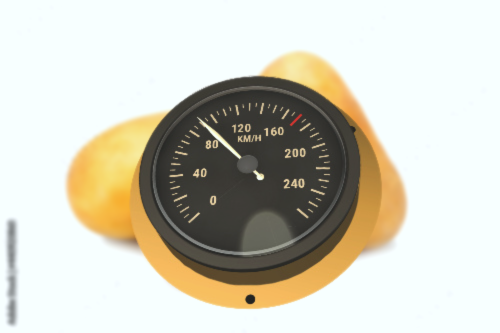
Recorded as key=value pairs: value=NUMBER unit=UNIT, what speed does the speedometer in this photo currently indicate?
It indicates value=90 unit=km/h
